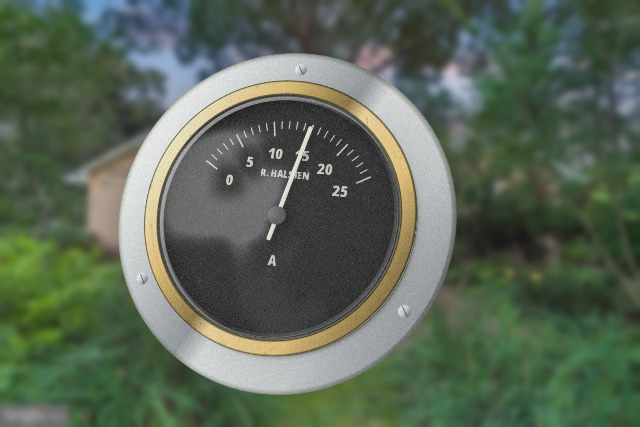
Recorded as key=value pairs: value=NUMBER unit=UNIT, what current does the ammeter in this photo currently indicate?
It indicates value=15 unit=A
